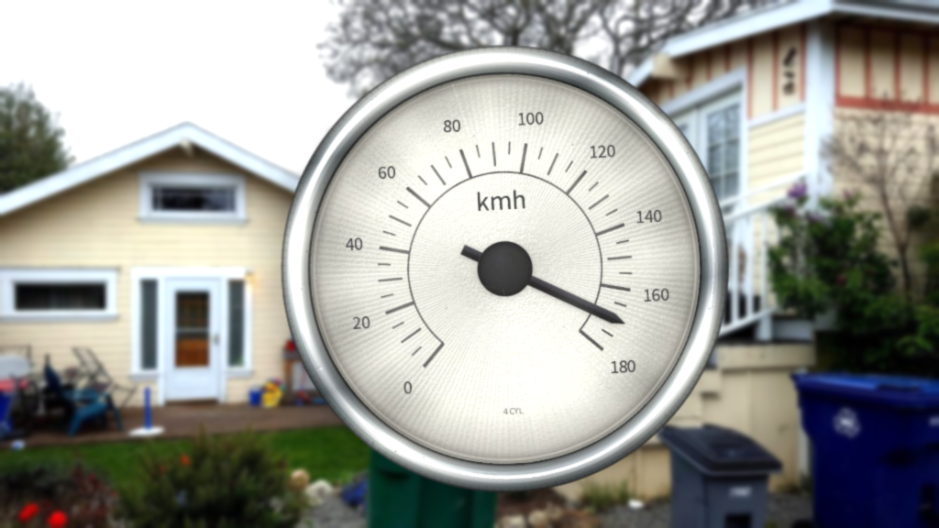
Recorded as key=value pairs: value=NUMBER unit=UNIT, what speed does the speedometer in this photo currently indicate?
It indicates value=170 unit=km/h
